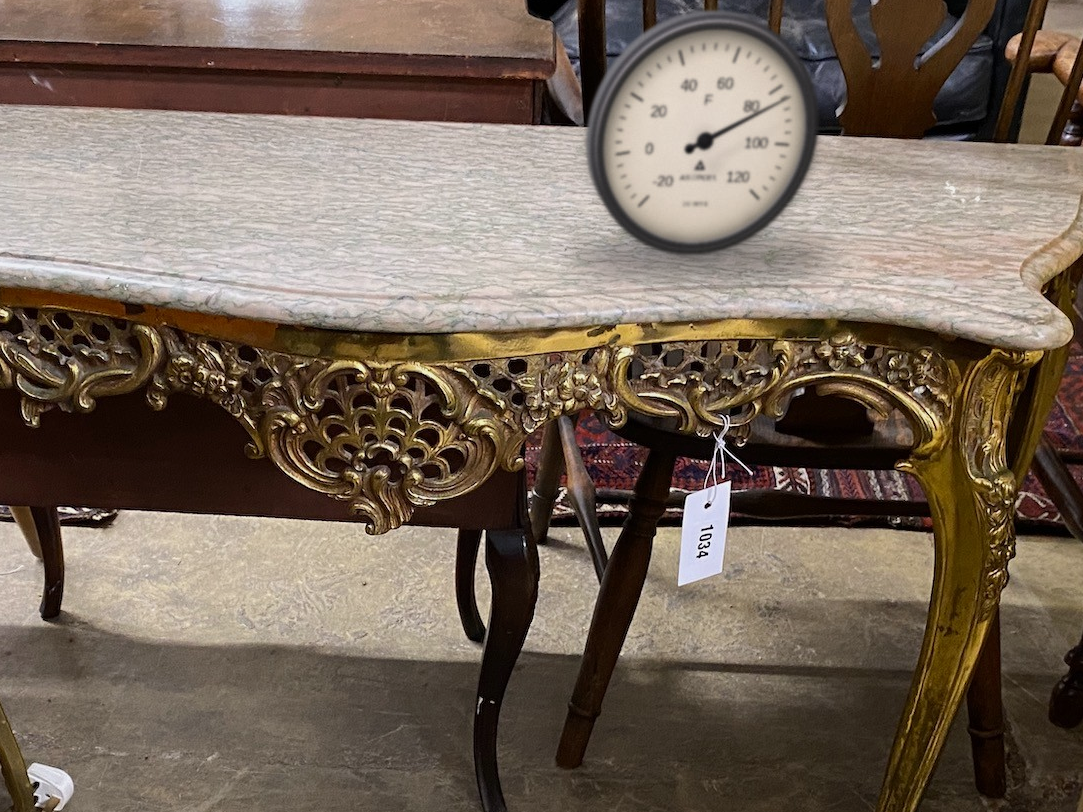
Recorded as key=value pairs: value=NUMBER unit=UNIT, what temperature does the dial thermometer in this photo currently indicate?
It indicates value=84 unit=°F
